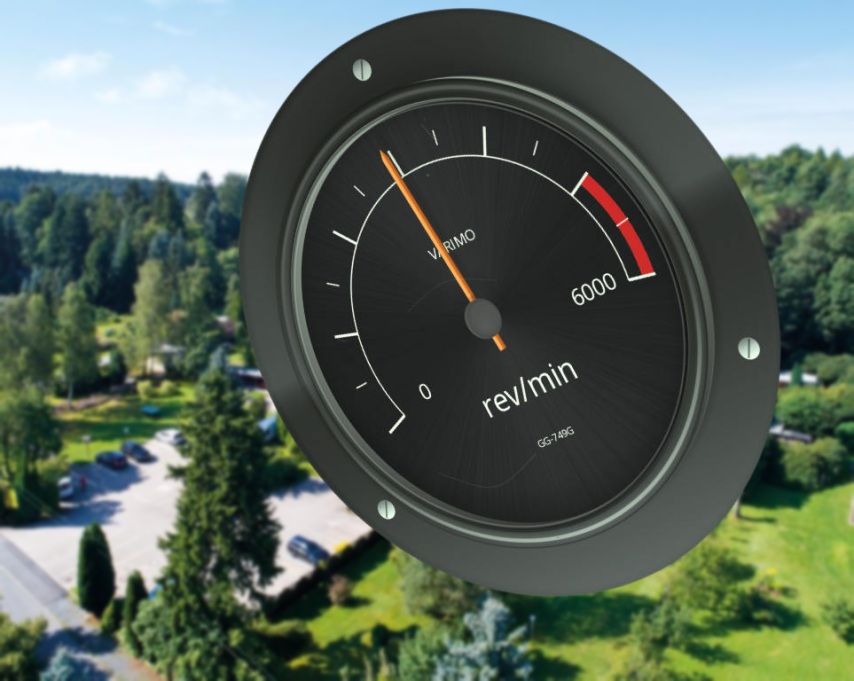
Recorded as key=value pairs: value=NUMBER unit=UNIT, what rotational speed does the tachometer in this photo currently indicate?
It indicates value=3000 unit=rpm
